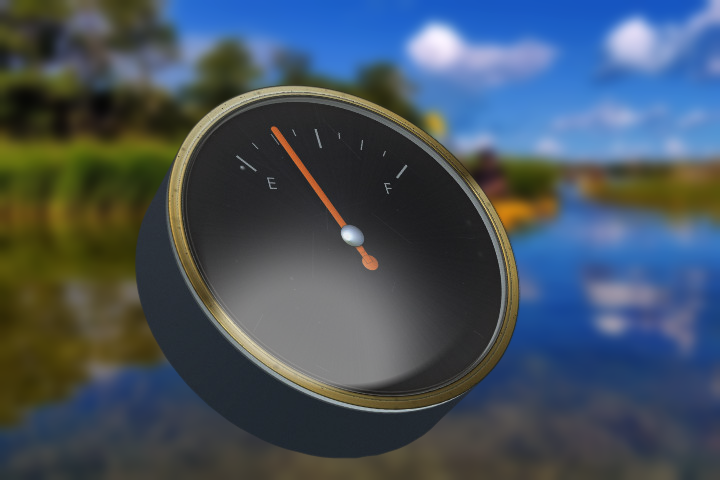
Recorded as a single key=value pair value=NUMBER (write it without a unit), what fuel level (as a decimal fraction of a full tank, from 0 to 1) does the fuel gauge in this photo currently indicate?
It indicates value=0.25
